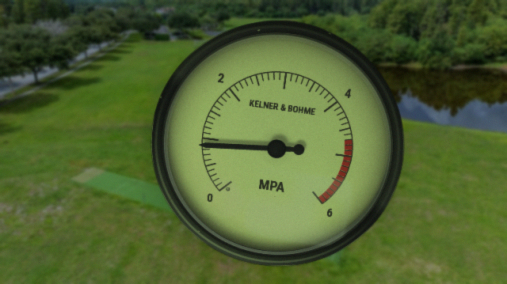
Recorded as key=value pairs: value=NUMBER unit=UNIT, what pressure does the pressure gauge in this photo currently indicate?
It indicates value=0.9 unit=MPa
